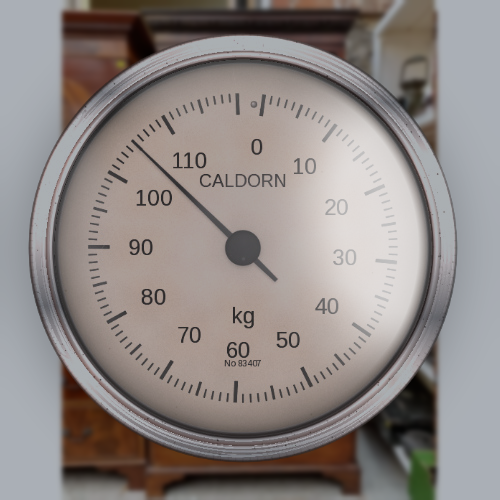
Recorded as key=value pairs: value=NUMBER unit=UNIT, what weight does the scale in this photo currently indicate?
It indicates value=105 unit=kg
